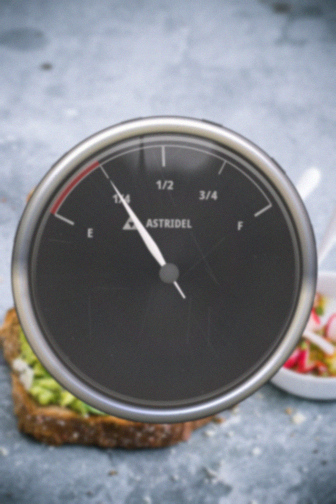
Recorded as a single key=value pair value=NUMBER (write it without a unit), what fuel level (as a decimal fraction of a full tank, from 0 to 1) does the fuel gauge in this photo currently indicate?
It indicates value=0.25
